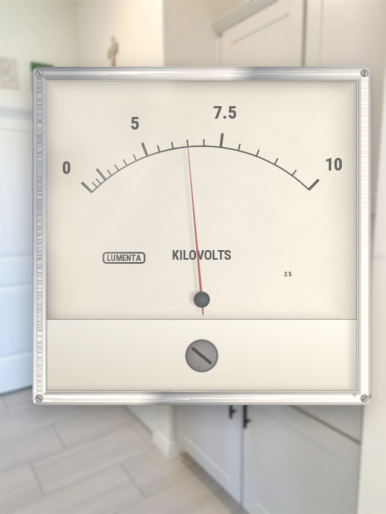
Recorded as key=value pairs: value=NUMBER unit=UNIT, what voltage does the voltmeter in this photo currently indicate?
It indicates value=6.5 unit=kV
